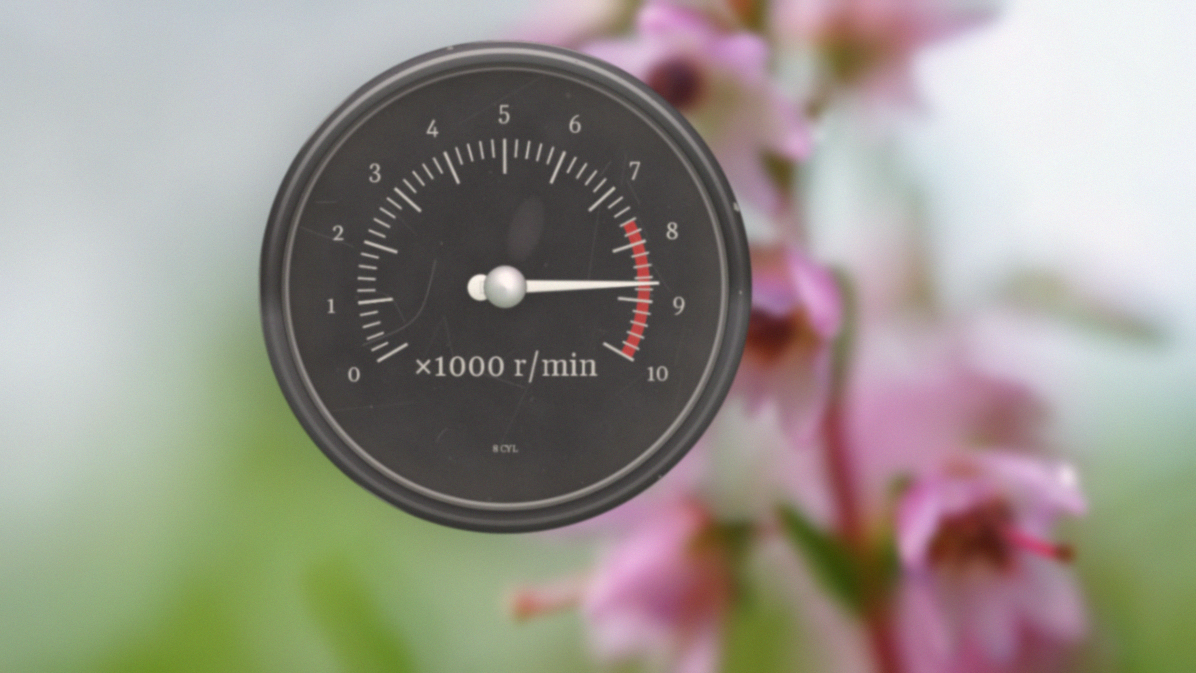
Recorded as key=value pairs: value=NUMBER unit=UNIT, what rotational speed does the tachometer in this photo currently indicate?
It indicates value=8700 unit=rpm
